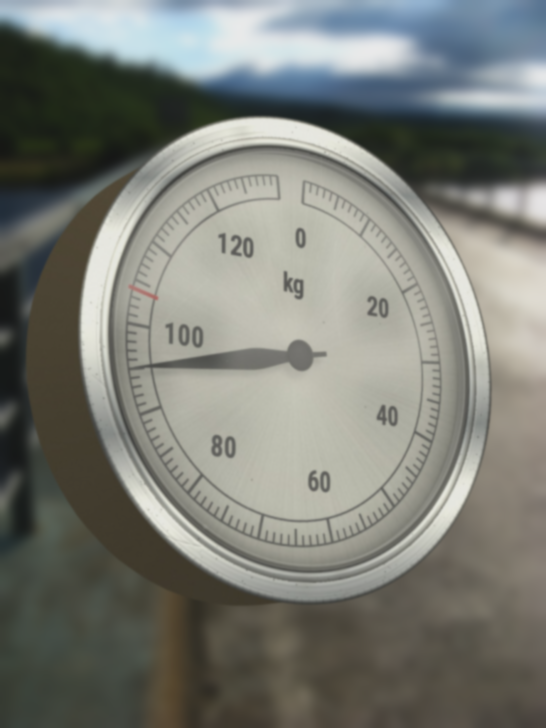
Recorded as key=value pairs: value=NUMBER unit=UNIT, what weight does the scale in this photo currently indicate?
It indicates value=95 unit=kg
